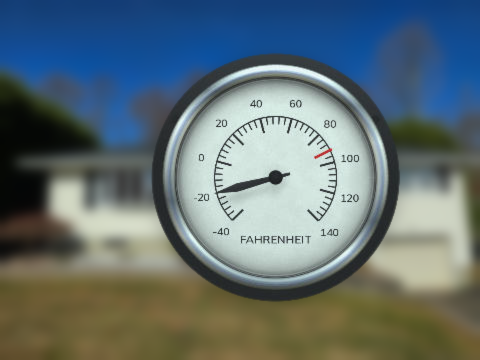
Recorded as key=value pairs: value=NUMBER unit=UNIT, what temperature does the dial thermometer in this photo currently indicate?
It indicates value=-20 unit=°F
